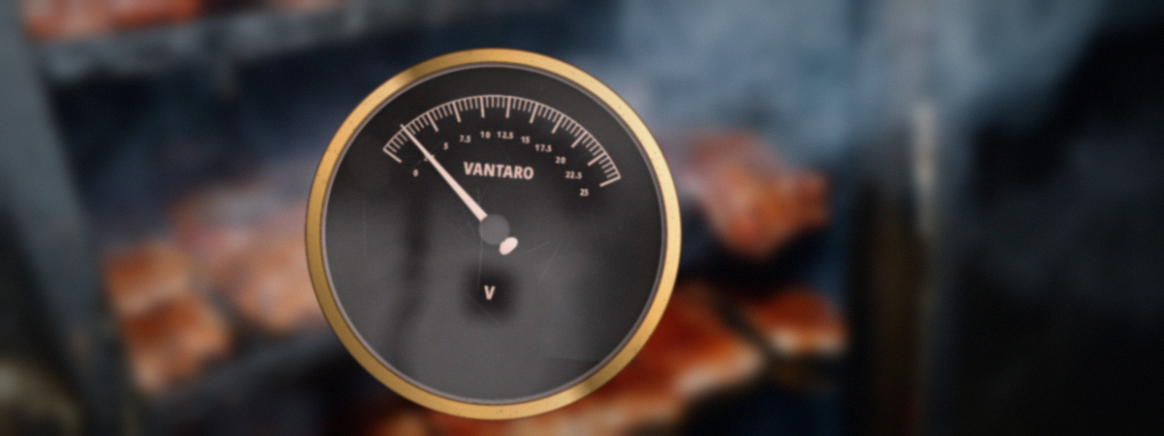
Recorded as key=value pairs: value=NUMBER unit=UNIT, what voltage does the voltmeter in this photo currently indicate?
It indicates value=2.5 unit=V
